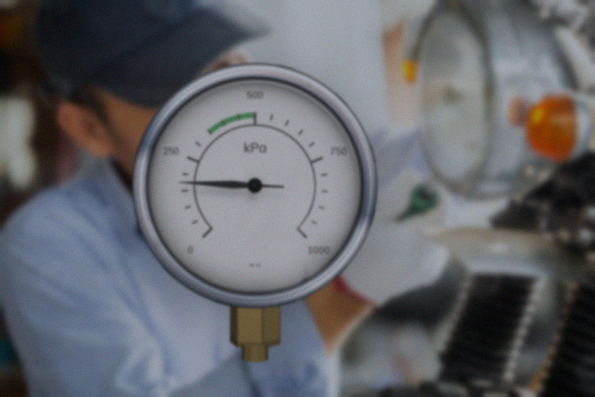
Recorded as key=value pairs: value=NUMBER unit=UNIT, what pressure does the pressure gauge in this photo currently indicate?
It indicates value=175 unit=kPa
